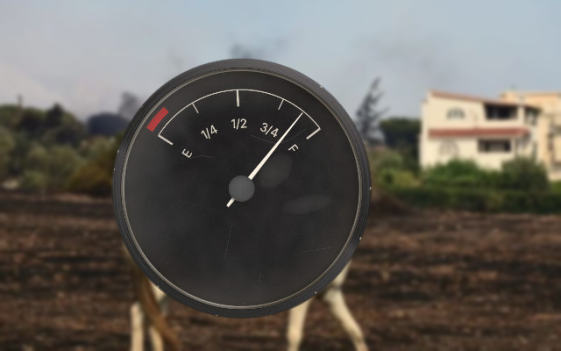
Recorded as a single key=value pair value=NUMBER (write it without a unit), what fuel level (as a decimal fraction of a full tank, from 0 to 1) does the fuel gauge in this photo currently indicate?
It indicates value=0.875
